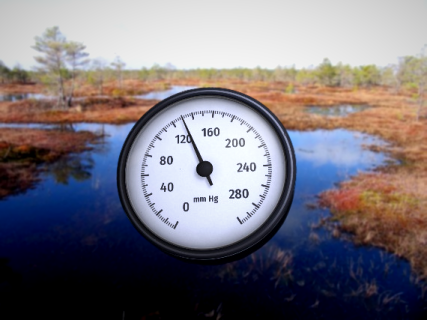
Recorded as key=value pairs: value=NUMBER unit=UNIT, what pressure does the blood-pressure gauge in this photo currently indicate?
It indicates value=130 unit=mmHg
